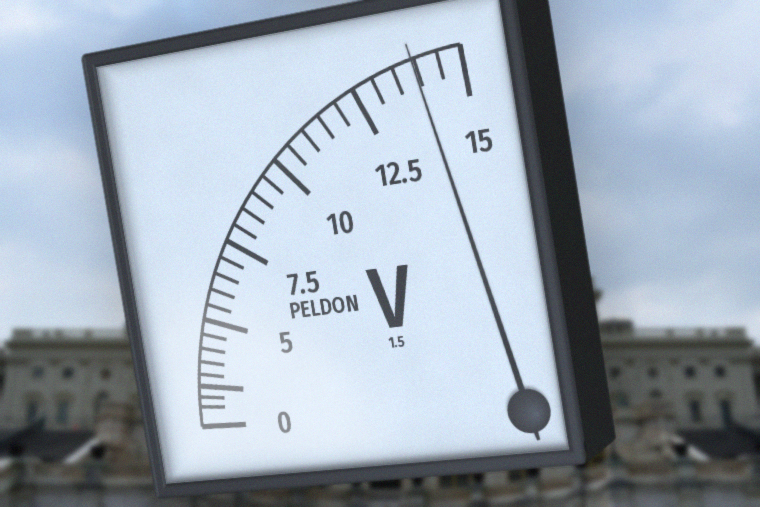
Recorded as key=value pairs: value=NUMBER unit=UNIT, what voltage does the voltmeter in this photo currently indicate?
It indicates value=14 unit=V
